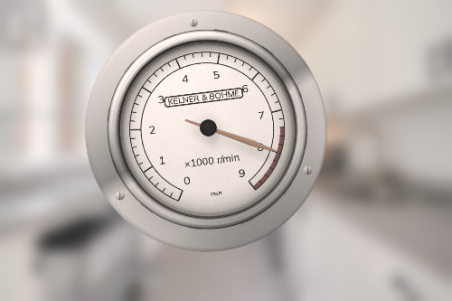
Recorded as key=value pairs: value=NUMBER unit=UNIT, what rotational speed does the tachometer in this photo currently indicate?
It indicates value=8000 unit=rpm
